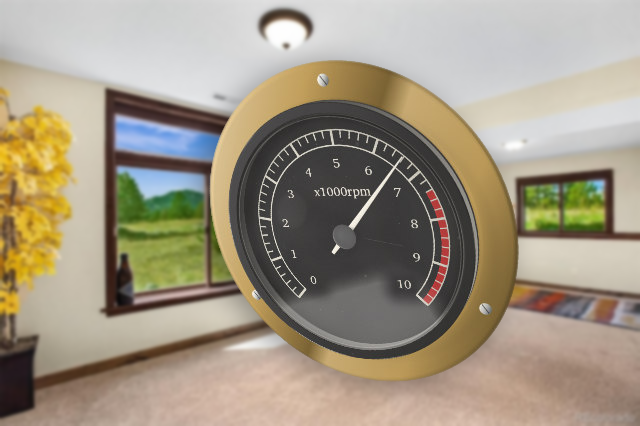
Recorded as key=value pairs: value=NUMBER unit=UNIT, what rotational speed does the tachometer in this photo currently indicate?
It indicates value=6600 unit=rpm
